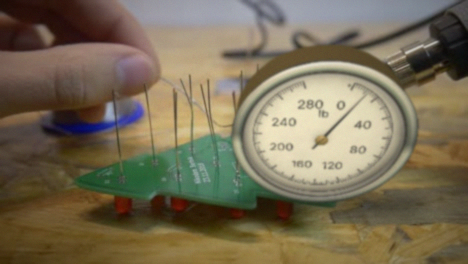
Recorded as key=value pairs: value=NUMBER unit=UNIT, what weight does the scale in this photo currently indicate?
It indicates value=10 unit=lb
